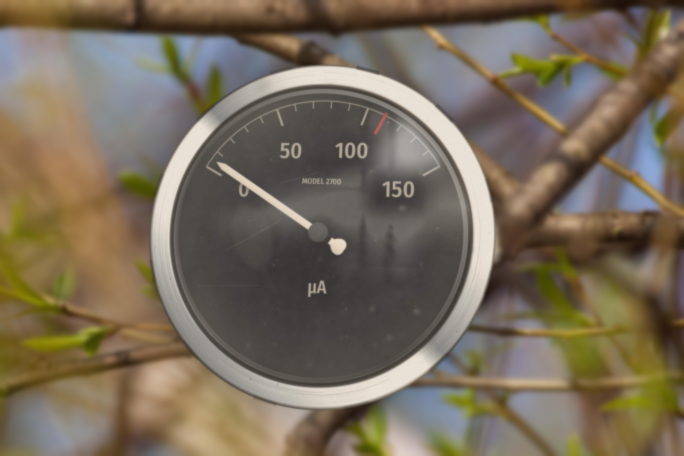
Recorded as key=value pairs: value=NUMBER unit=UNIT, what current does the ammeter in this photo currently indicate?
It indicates value=5 unit=µA
